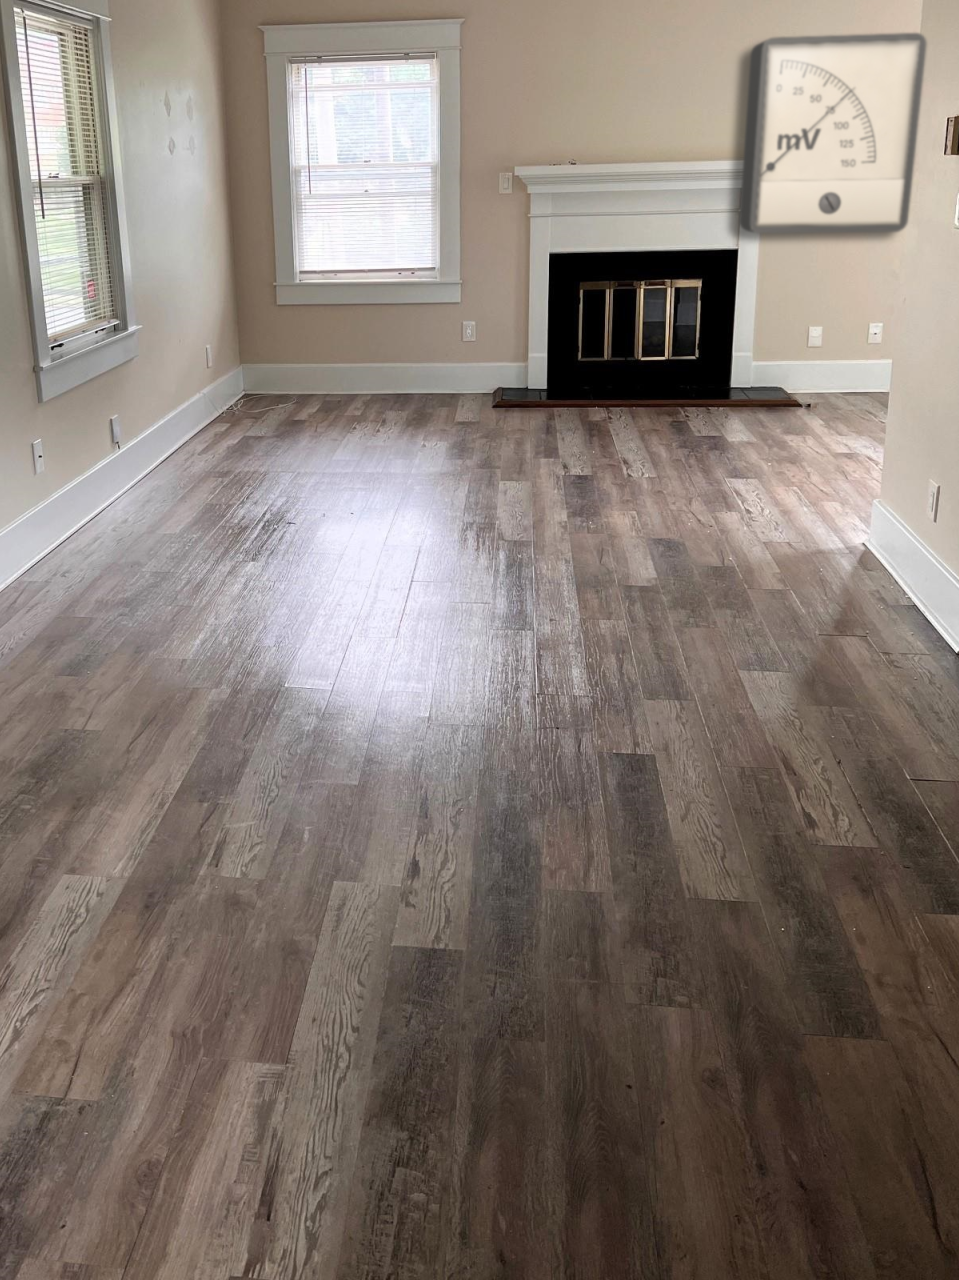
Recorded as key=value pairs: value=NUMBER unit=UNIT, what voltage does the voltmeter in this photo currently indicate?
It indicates value=75 unit=mV
